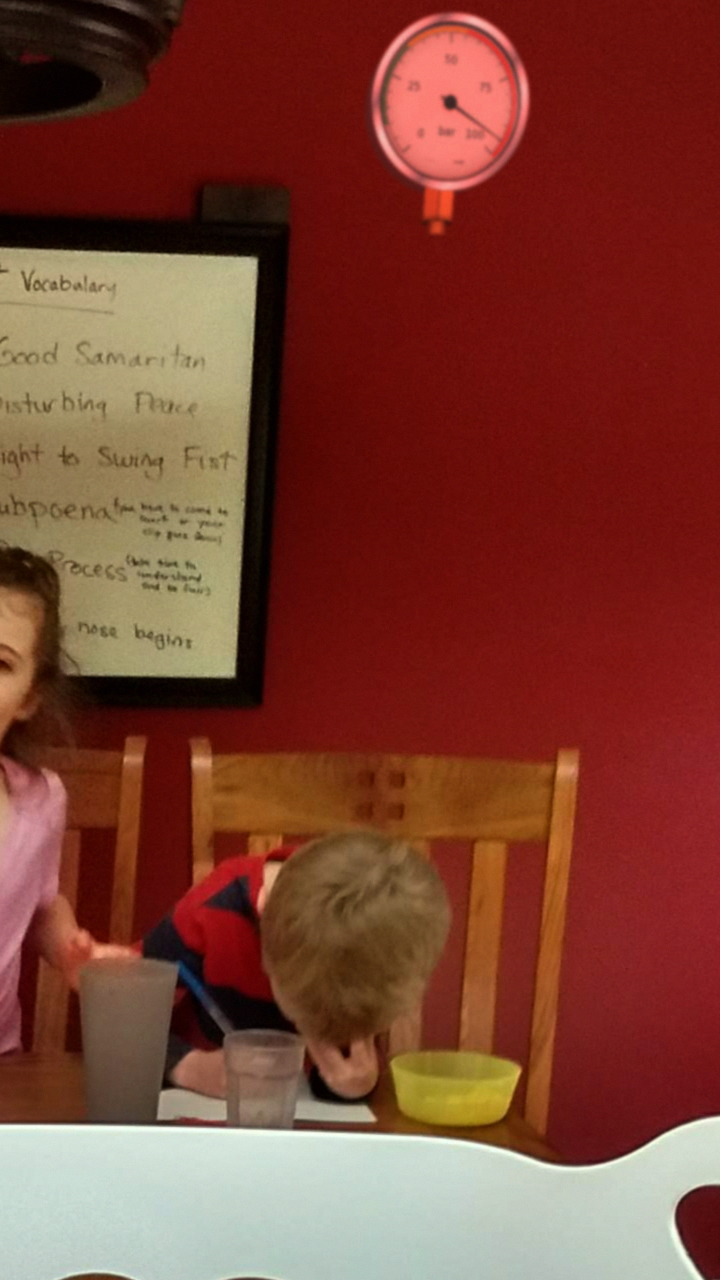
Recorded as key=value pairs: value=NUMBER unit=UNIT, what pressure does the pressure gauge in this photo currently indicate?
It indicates value=95 unit=bar
